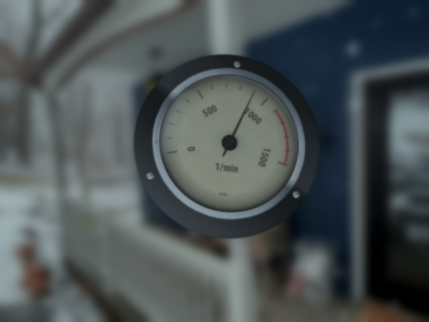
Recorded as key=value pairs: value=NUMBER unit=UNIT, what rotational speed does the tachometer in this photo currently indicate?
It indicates value=900 unit=rpm
